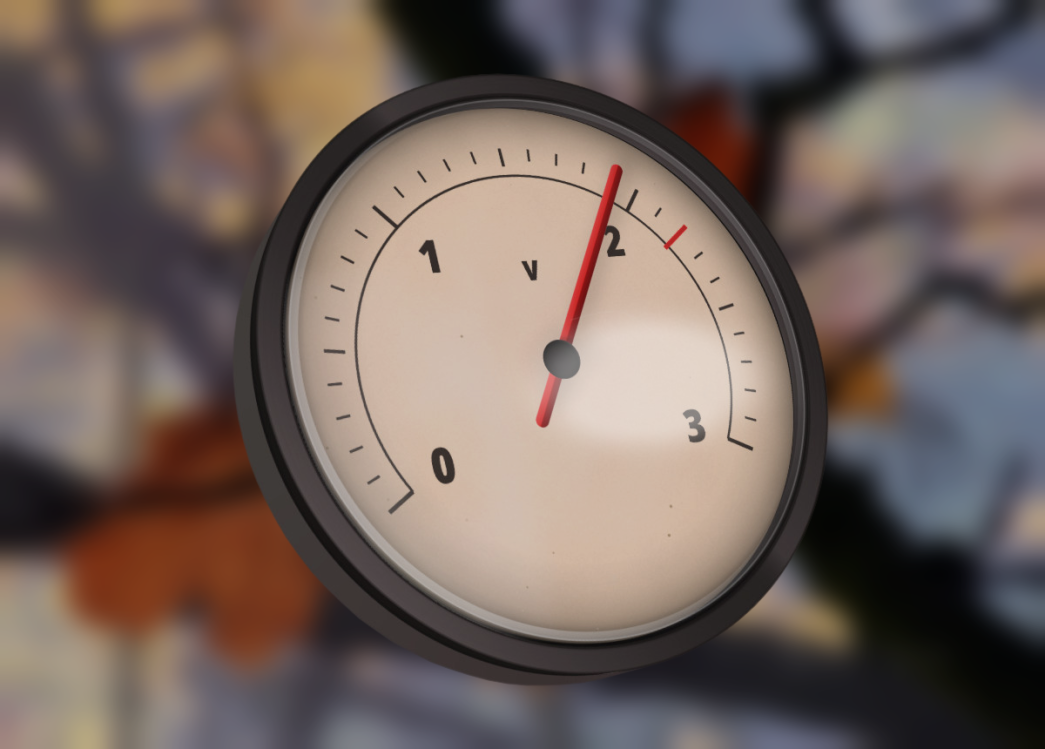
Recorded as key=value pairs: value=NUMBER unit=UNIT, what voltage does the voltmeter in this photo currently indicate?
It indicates value=1.9 unit=V
